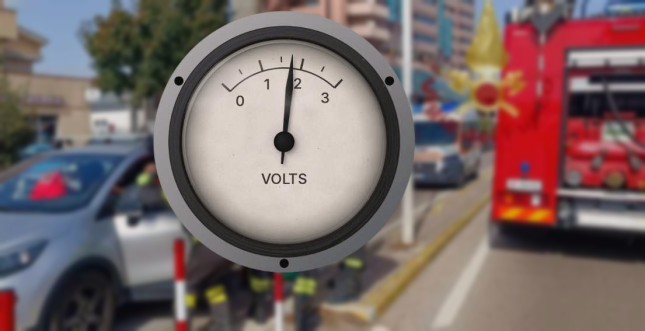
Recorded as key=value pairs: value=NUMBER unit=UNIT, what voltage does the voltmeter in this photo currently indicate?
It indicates value=1.75 unit=V
